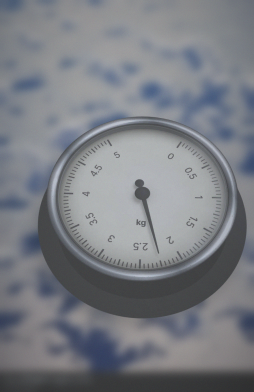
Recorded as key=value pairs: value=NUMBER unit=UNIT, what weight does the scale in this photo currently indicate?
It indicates value=2.25 unit=kg
